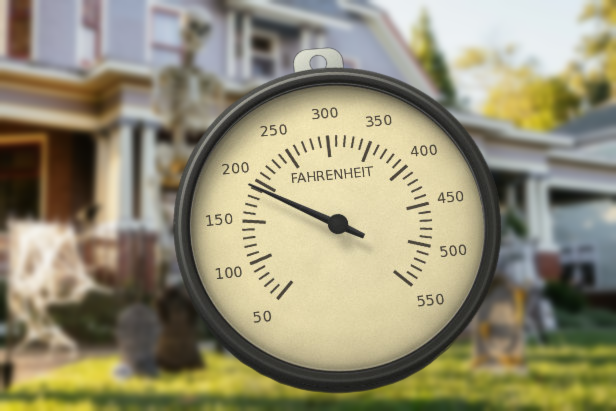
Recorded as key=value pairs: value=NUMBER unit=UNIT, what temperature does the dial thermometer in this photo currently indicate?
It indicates value=190 unit=°F
